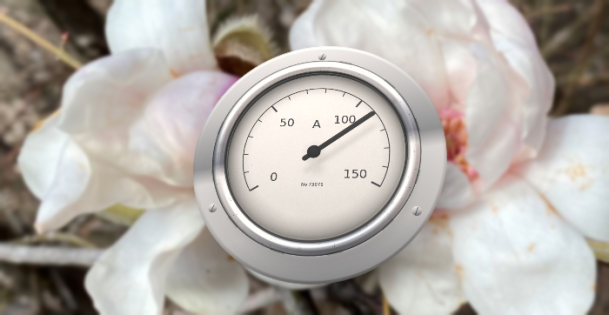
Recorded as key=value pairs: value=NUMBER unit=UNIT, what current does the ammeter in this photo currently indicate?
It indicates value=110 unit=A
